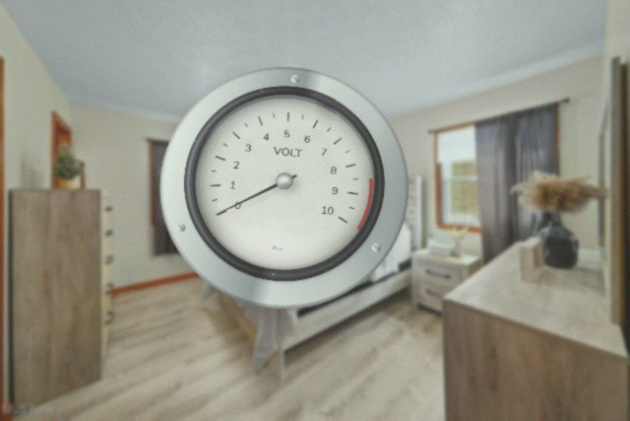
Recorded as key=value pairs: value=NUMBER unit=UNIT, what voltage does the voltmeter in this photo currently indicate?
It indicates value=0 unit=V
